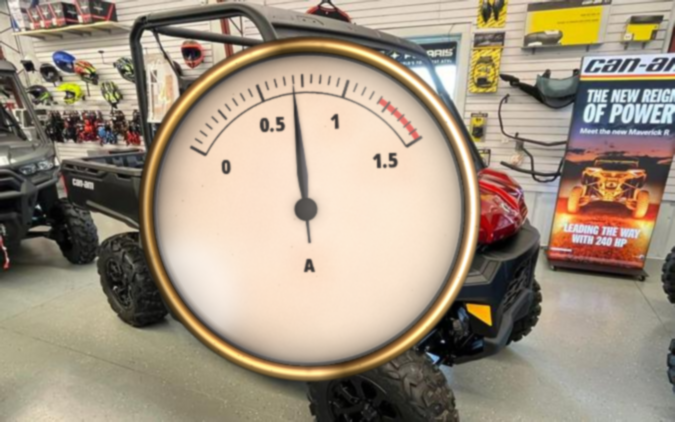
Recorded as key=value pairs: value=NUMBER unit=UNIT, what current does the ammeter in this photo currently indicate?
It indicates value=0.7 unit=A
